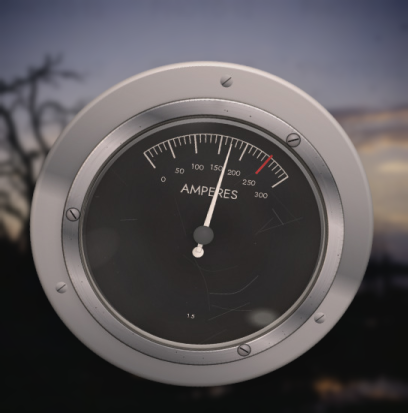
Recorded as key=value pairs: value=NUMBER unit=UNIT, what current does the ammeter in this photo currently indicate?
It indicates value=170 unit=A
